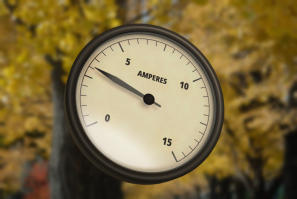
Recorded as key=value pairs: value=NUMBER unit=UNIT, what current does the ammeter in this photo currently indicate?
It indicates value=3 unit=A
